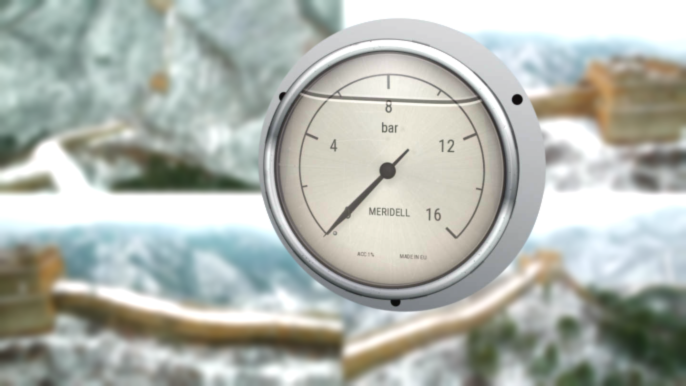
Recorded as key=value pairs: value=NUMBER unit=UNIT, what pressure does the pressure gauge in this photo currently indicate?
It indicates value=0 unit=bar
